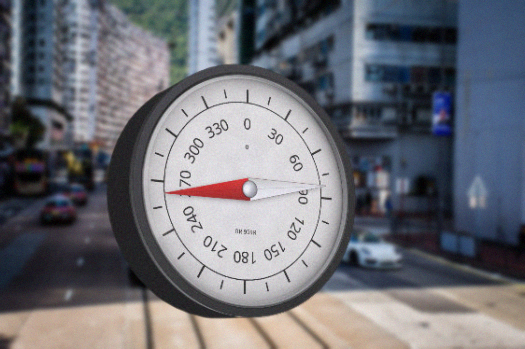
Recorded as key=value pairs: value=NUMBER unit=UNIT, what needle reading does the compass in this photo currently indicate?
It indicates value=262.5 unit=°
